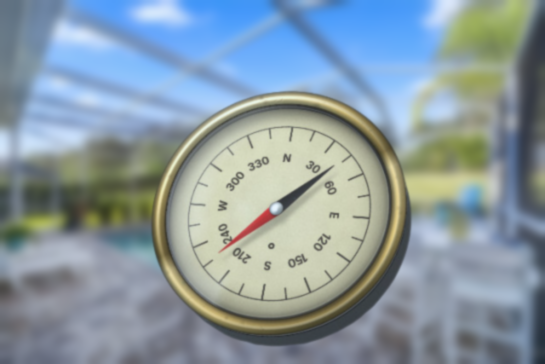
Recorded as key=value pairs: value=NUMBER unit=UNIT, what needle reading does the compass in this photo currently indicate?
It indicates value=225 unit=°
